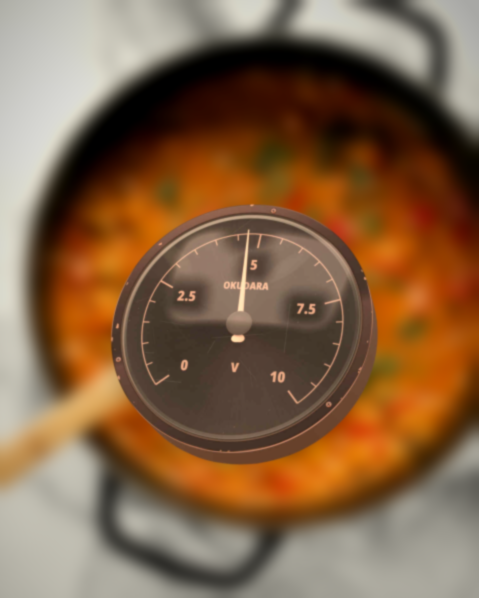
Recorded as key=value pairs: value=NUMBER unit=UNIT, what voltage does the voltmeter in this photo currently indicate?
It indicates value=4.75 unit=V
